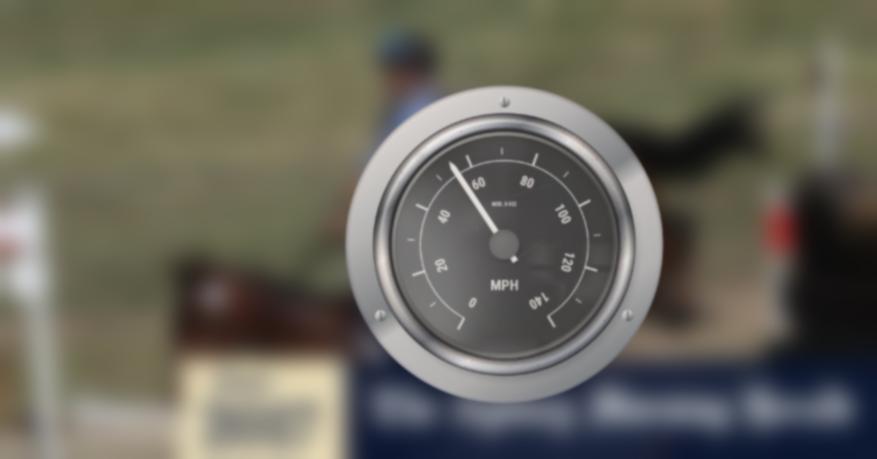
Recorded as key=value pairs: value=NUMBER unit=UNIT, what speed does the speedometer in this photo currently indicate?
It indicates value=55 unit=mph
